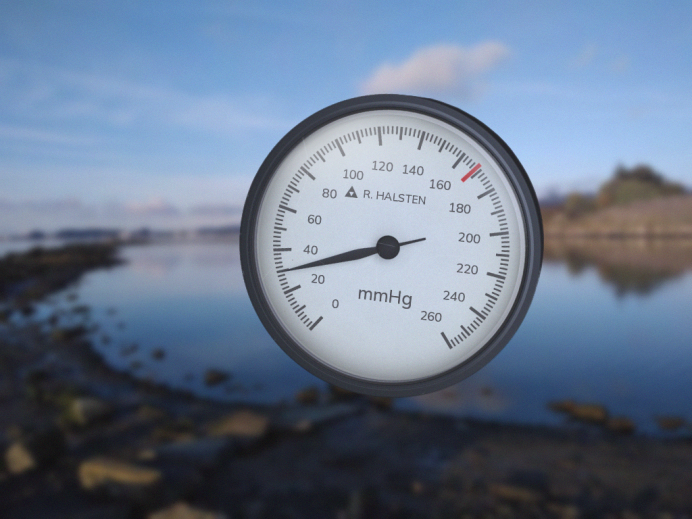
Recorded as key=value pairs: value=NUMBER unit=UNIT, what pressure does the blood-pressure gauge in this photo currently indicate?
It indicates value=30 unit=mmHg
